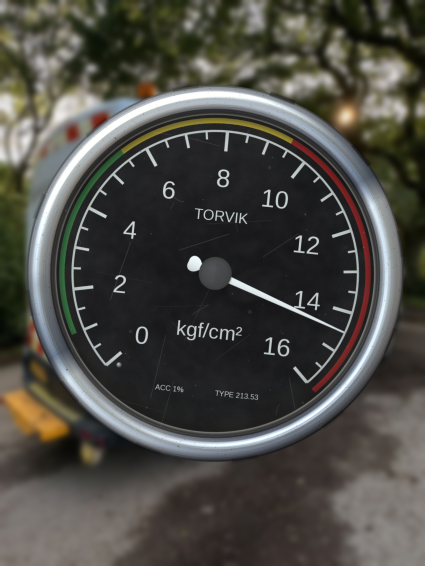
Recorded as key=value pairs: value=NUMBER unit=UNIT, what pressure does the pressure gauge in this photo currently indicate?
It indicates value=14.5 unit=kg/cm²
